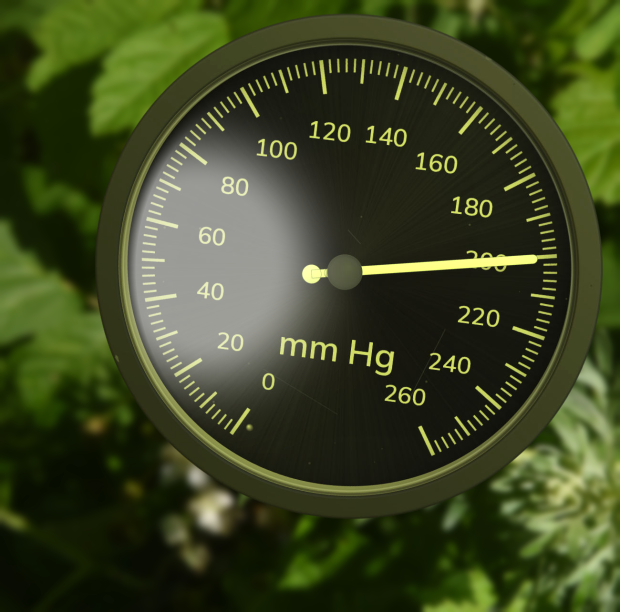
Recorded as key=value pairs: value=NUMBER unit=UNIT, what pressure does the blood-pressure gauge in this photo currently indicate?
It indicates value=200 unit=mmHg
